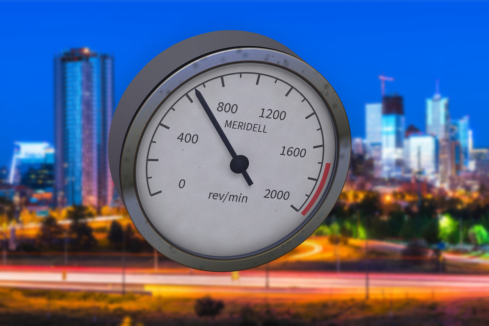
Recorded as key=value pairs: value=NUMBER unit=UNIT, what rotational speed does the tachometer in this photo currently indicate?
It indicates value=650 unit=rpm
